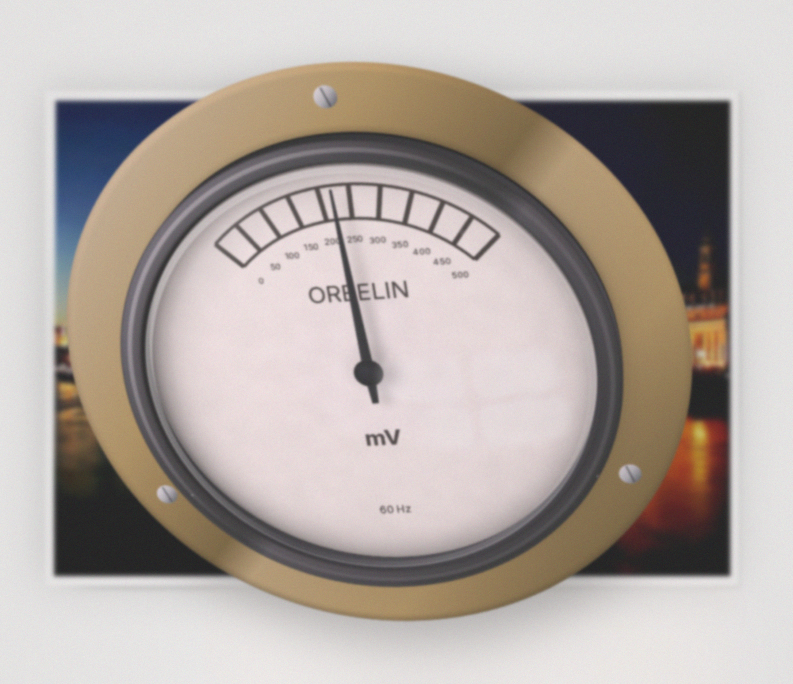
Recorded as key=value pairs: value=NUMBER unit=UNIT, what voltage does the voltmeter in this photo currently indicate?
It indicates value=225 unit=mV
